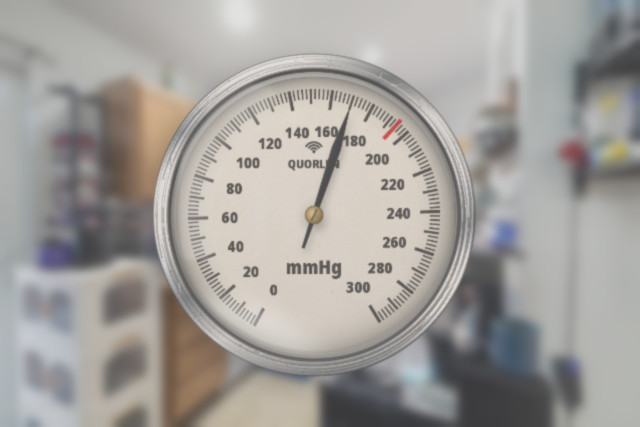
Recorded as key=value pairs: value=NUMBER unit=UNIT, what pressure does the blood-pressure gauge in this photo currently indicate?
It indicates value=170 unit=mmHg
